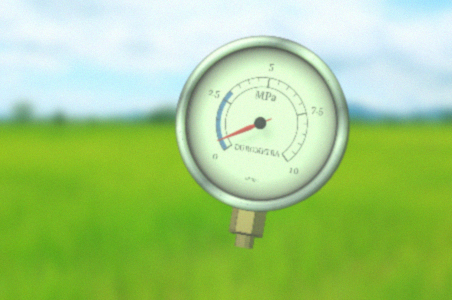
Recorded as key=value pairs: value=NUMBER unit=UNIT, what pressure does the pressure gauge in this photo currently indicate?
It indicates value=0.5 unit=MPa
